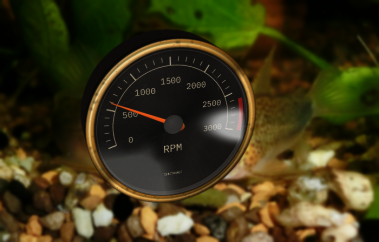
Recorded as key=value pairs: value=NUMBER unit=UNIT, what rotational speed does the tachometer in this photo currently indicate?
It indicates value=600 unit=rpm
